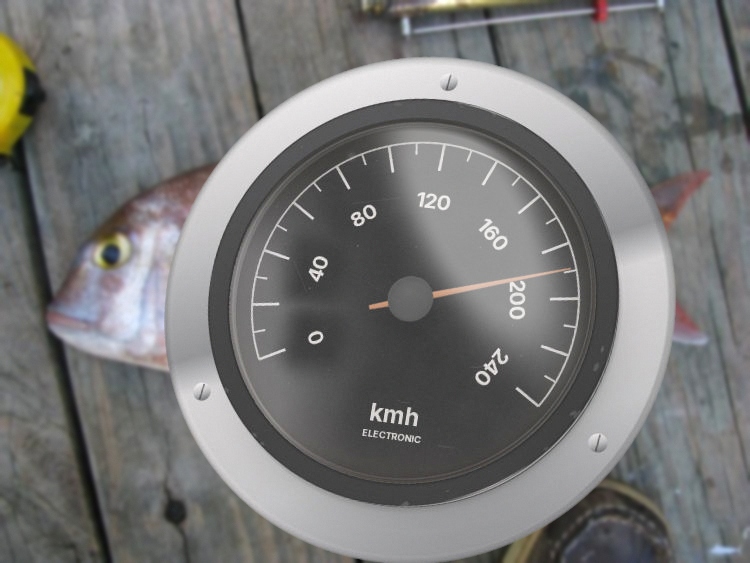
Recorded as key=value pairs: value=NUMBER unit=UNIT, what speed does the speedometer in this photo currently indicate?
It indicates value=190 unit=km/h
